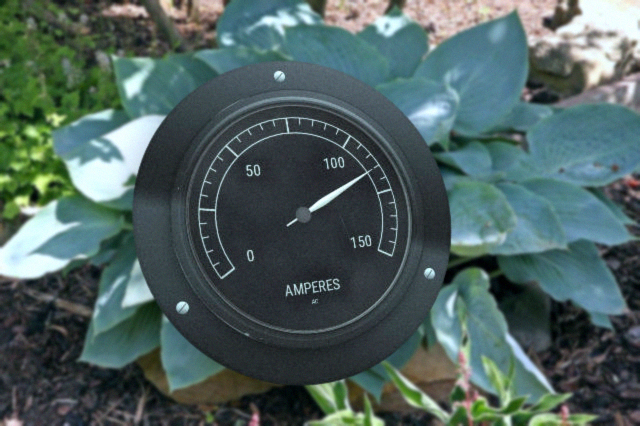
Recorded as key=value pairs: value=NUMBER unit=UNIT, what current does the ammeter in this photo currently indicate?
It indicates value=115 unit=A
